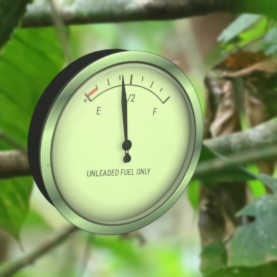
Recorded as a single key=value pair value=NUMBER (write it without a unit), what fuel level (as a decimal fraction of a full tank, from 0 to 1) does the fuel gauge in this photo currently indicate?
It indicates value=0.375
